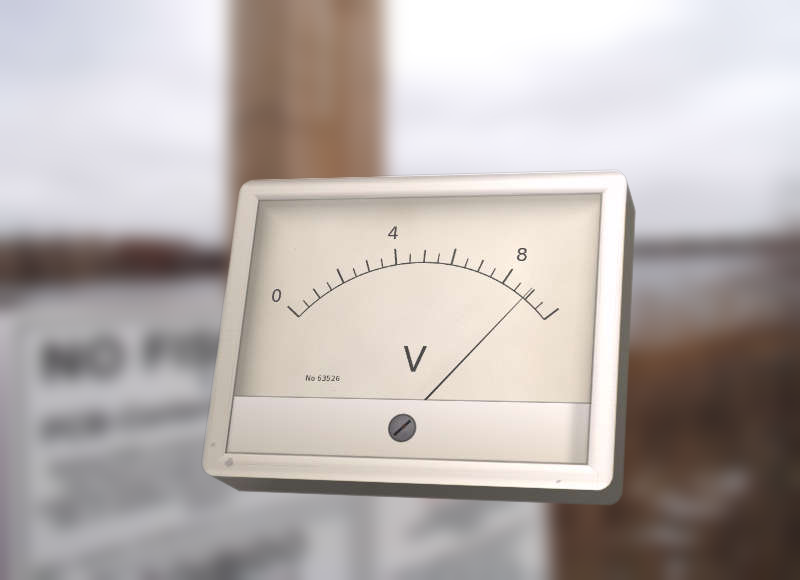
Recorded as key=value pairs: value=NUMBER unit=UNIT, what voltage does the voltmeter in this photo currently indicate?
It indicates value=9 unit=V
